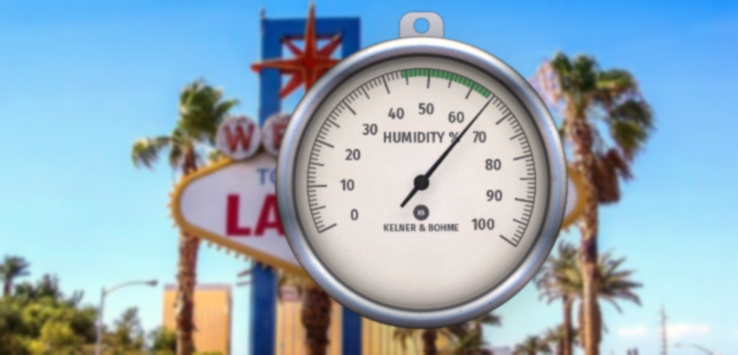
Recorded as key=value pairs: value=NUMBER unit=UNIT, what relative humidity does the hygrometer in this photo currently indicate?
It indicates value=65 unit=%
